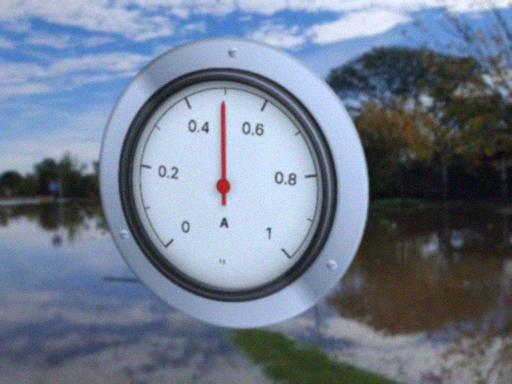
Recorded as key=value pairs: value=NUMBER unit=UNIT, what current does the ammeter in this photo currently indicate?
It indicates value=0.5 unit=A
